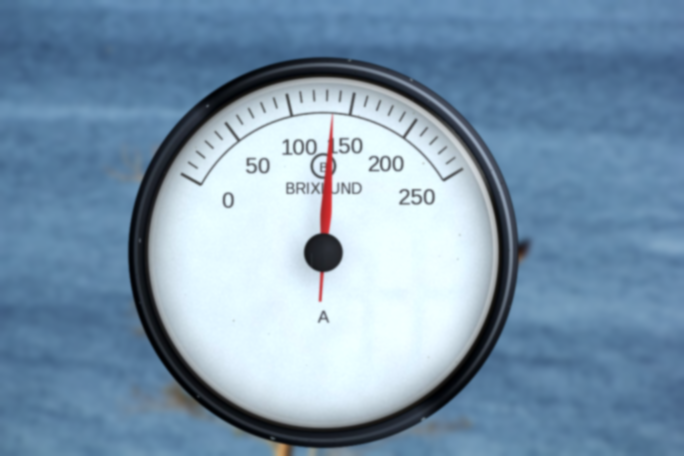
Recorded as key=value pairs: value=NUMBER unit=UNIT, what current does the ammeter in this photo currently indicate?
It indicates value=135 unit=A
